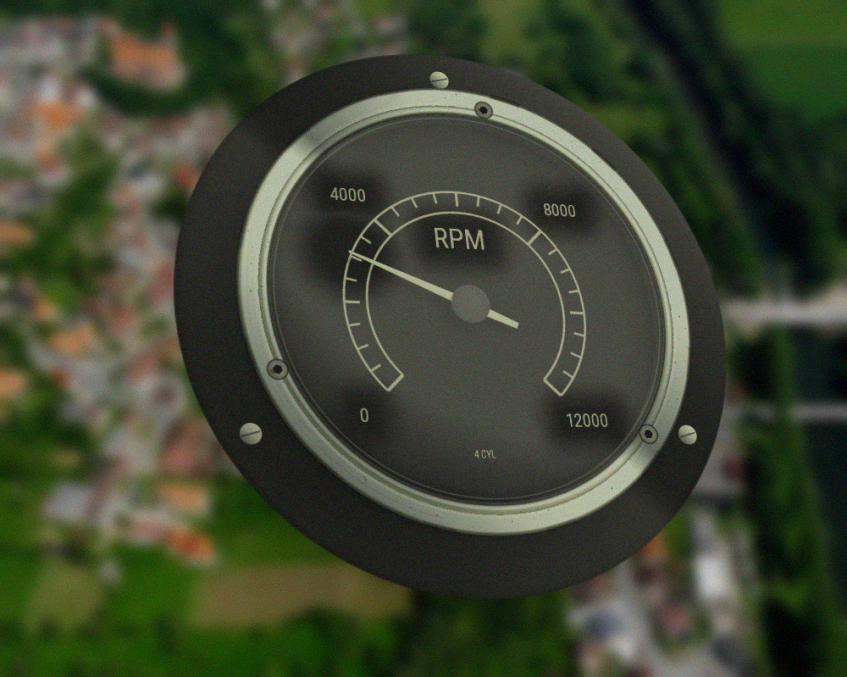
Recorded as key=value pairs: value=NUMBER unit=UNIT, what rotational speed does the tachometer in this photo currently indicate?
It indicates value=3000 unit=rpm
